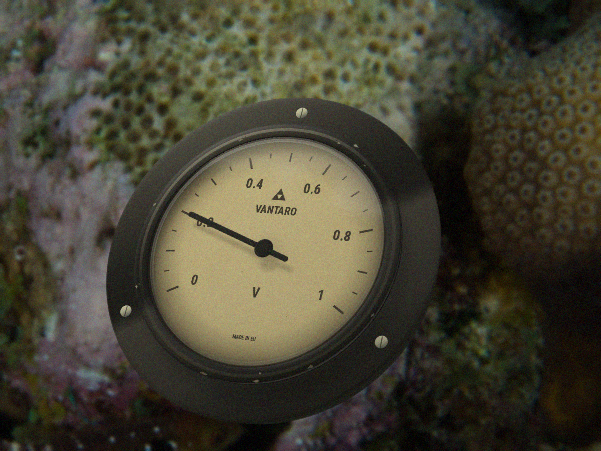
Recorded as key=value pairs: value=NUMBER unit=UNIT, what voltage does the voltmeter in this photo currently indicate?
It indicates value=0.2 unit=V
